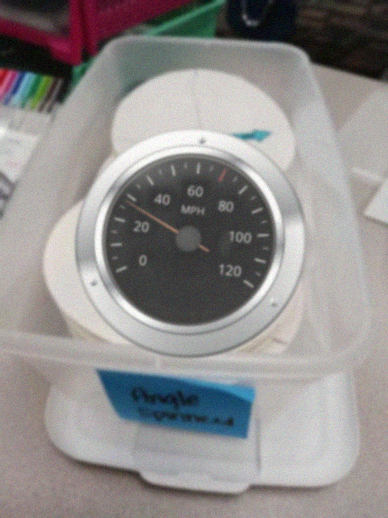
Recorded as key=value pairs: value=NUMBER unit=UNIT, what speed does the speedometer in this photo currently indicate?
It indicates value=27.5 unit=mph
